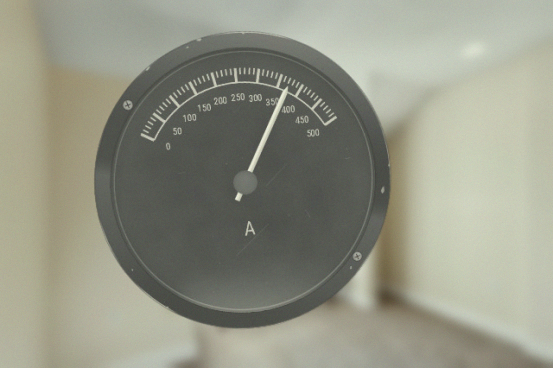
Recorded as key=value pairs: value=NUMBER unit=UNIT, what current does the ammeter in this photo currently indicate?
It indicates value=370 unit=A
